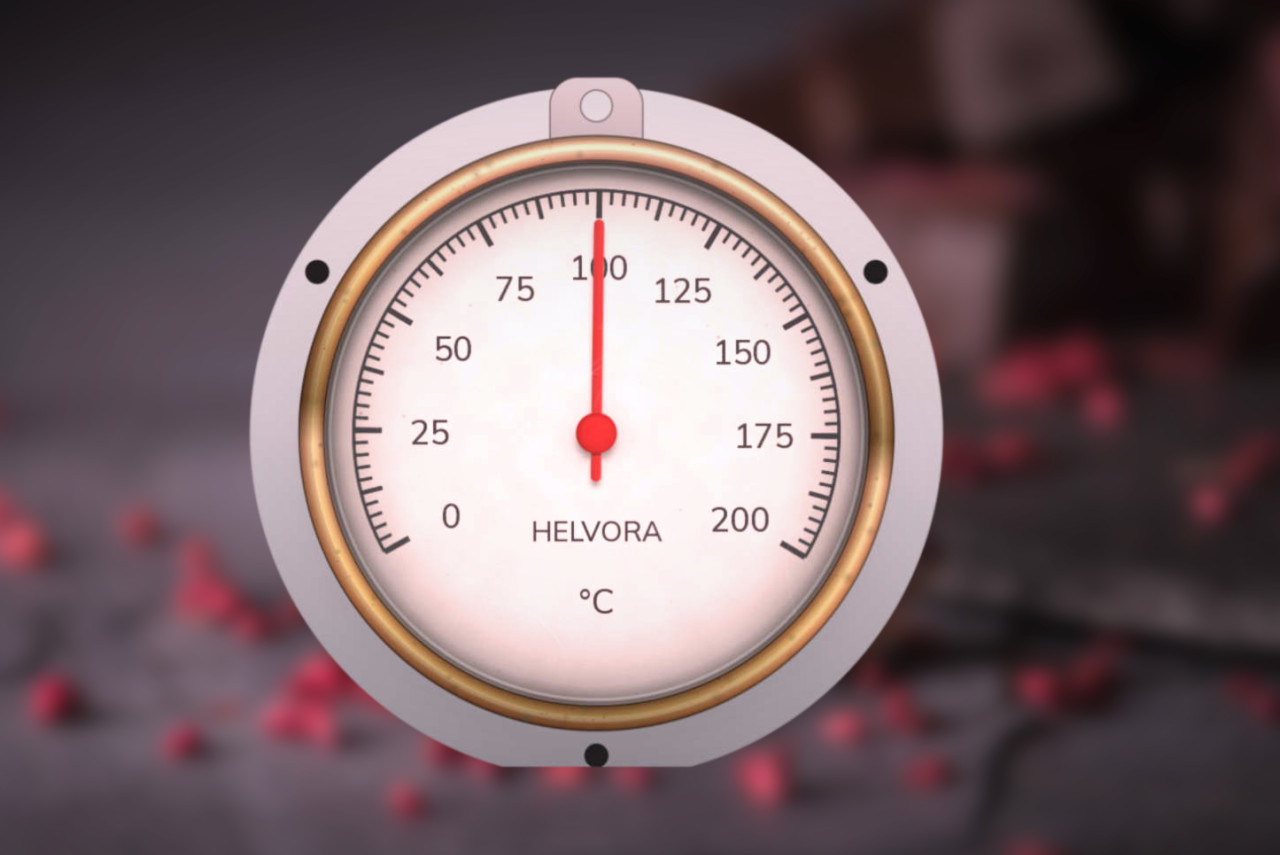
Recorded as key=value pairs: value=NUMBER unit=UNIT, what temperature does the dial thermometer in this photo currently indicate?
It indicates value=100 unit=°C
